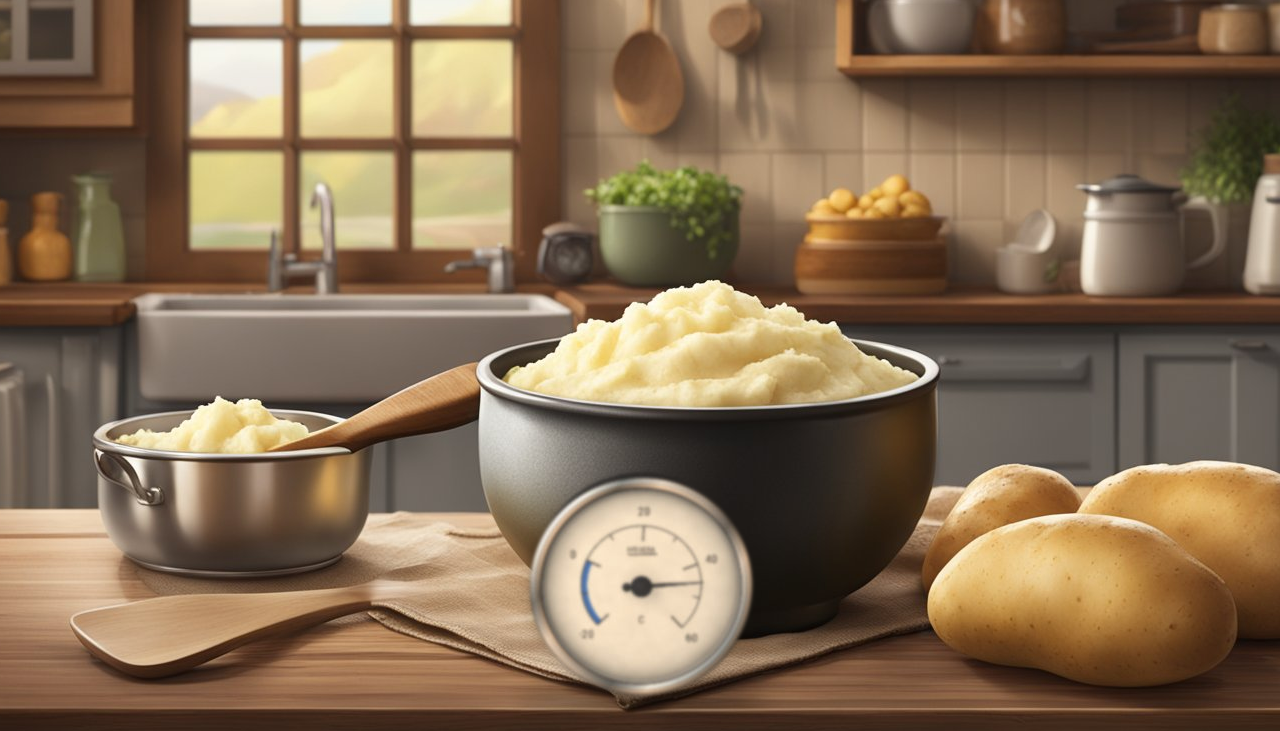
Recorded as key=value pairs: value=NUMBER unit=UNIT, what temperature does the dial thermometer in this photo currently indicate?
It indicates value=45 unit=°C
